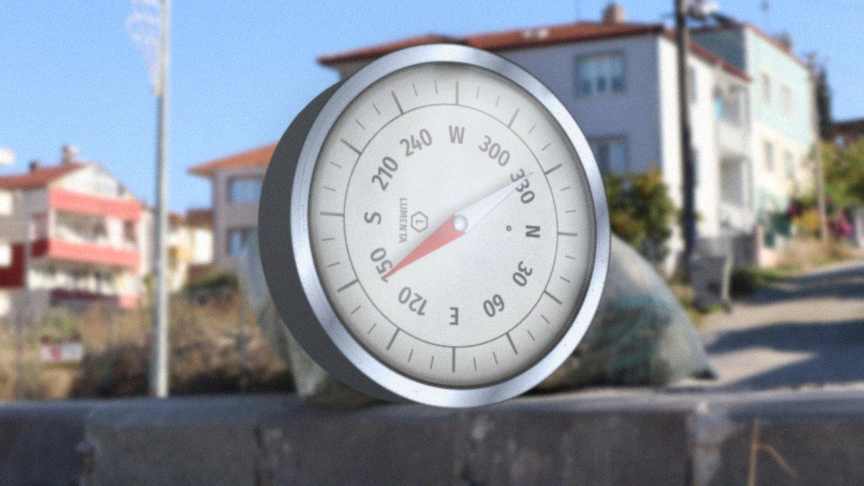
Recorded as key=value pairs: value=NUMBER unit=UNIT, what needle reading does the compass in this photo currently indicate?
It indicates value=145 unit=°
